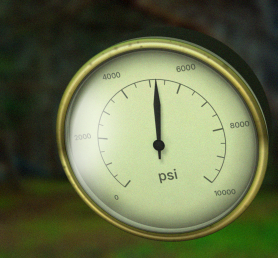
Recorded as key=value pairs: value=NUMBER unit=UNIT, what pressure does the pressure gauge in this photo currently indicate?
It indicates value=5250 unit=psi
